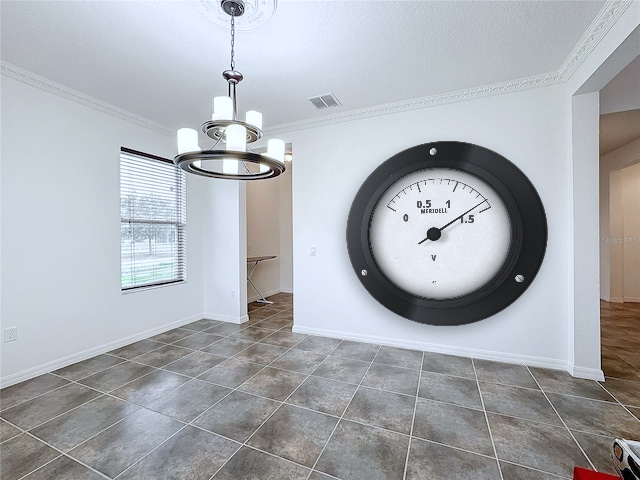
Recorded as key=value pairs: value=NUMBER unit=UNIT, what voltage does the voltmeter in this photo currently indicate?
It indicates value=1.4 unit=V
